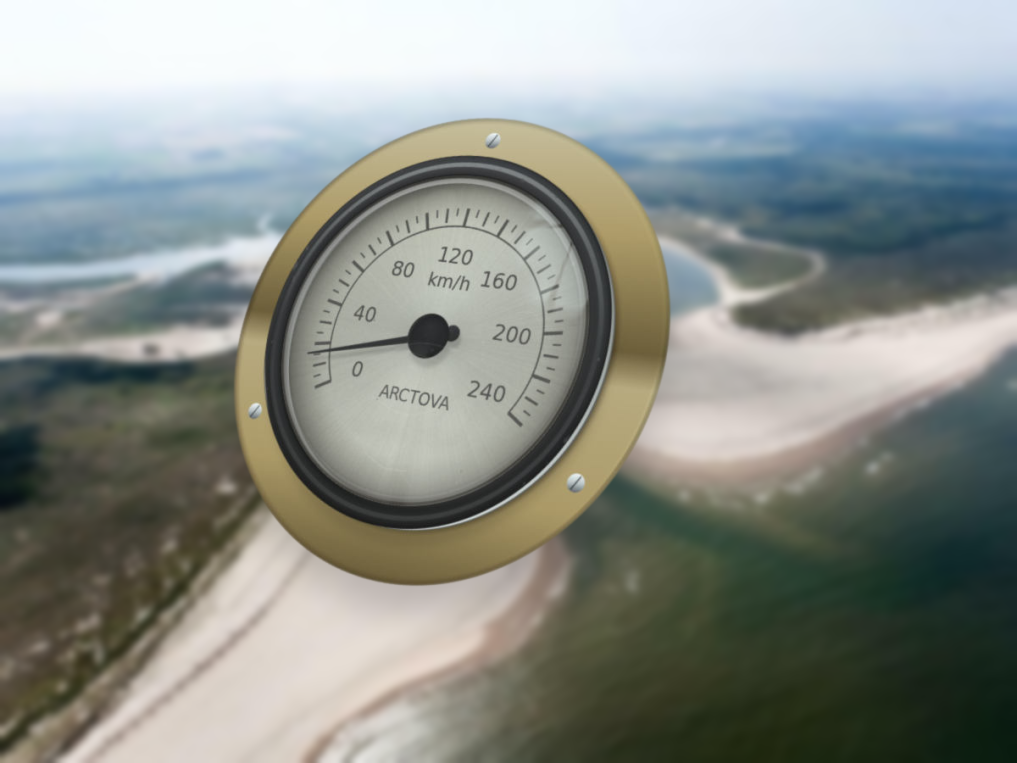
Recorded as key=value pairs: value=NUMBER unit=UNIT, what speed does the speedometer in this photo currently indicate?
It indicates value=15 unit=km/h
